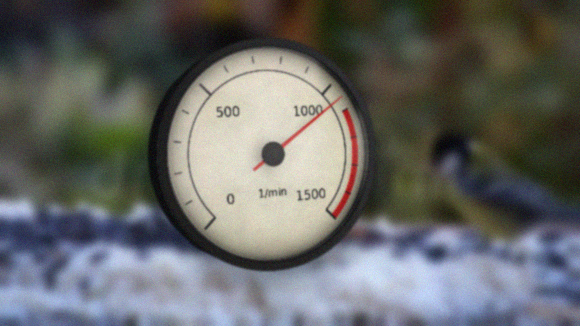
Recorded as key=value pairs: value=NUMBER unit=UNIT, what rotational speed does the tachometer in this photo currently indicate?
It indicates value=1050 unit=rpm
